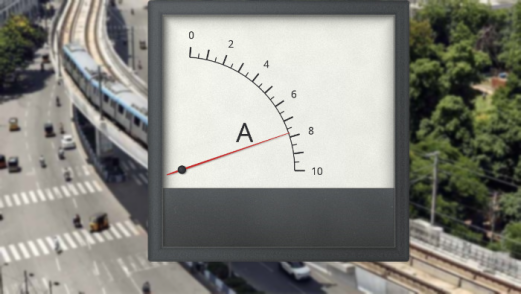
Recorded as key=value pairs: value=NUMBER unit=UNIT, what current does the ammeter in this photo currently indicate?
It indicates value=7.75 unit=A
